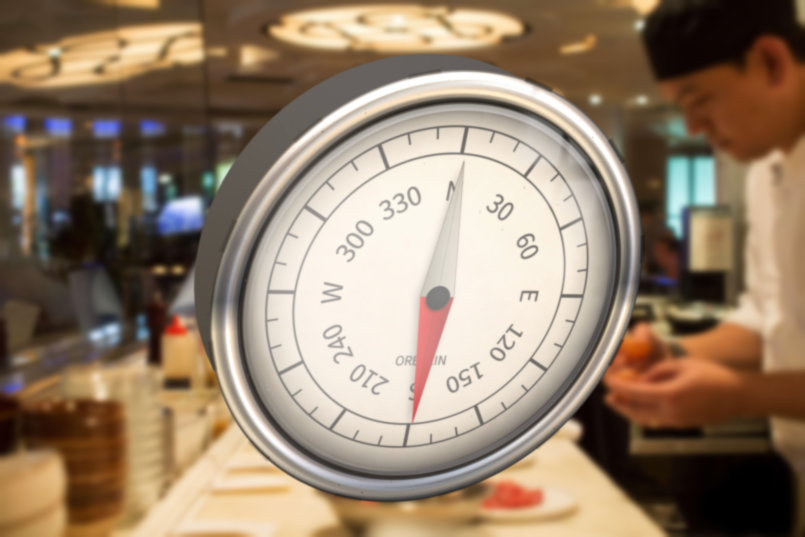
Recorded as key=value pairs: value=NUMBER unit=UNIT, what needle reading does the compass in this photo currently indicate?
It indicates value=180 unit=°
